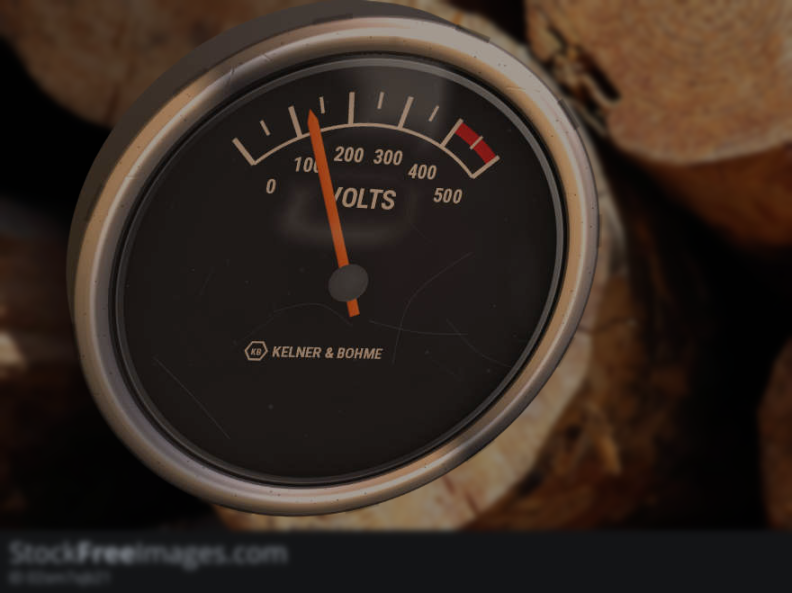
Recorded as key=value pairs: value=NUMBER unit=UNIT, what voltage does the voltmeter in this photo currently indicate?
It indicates value=125 unit=V
